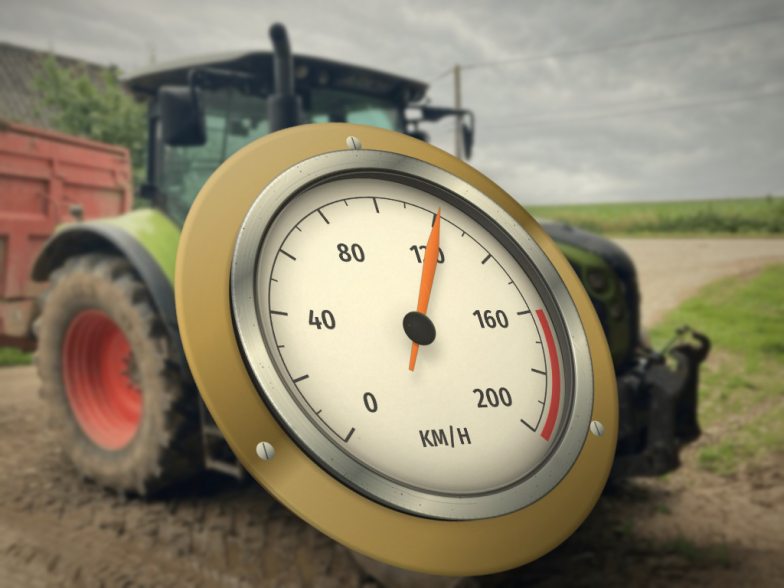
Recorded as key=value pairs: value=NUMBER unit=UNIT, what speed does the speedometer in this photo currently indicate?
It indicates value=120 unit=km/h
